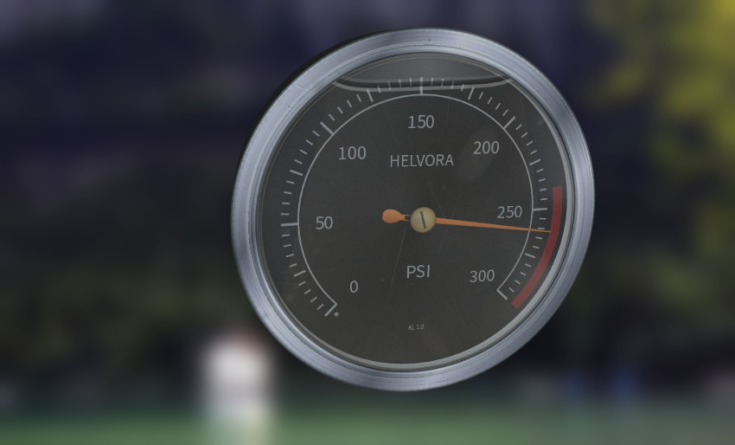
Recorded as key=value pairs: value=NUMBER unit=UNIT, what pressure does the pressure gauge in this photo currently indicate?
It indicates value=260 unit=psi
